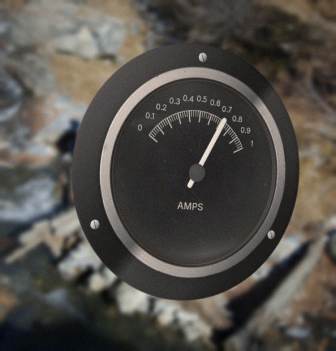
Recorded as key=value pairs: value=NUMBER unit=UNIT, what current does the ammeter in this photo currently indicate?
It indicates value=0.7 unit=A
